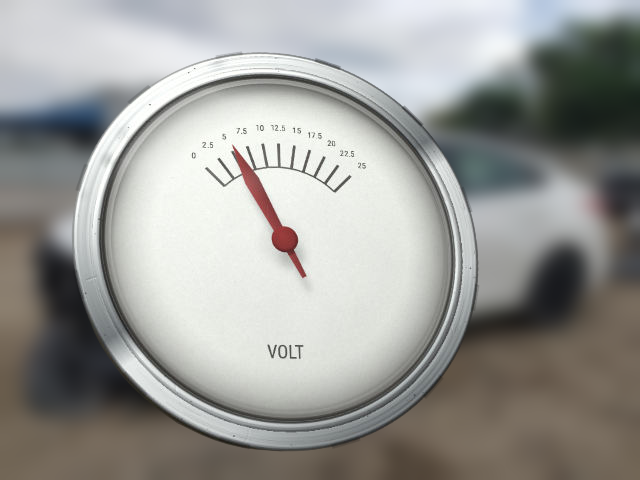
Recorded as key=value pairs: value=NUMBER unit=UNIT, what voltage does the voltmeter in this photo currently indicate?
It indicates value=5 unit=V
